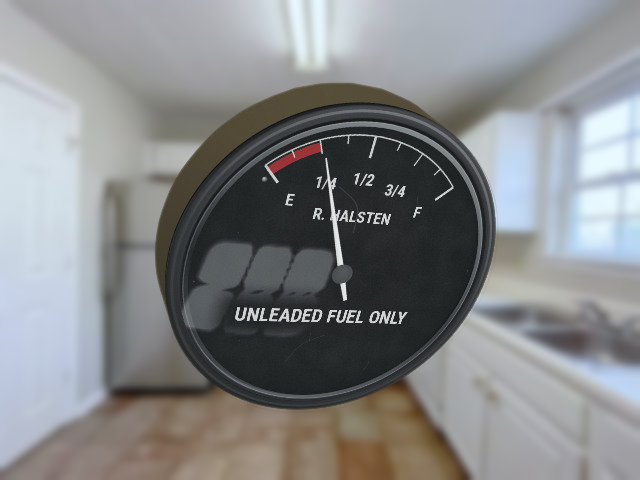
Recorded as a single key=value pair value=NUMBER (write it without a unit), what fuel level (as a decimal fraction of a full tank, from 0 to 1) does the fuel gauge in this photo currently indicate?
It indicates value=0.25
